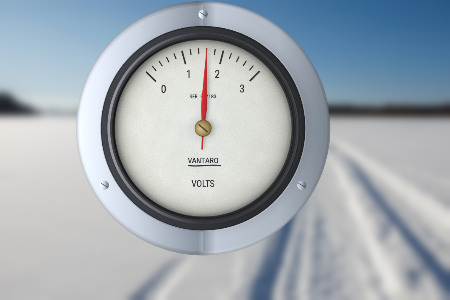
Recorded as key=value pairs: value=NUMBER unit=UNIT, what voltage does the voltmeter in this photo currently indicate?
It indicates value=1.6 unit=V
